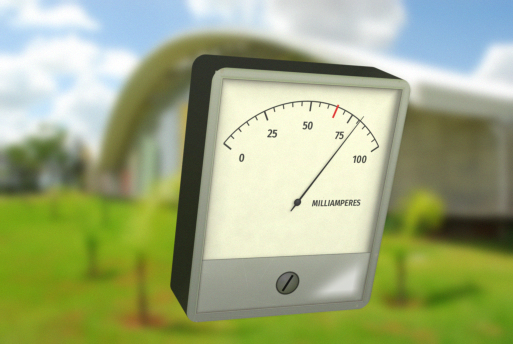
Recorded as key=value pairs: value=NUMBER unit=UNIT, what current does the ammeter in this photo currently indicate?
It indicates value=80 unit=mA
